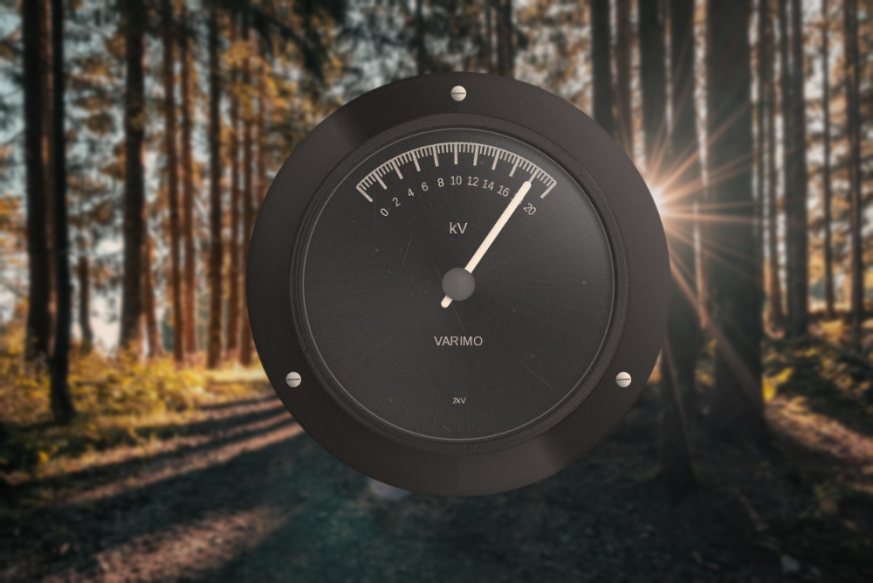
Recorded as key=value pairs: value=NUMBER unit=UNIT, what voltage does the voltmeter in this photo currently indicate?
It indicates value=18 unit=kV
